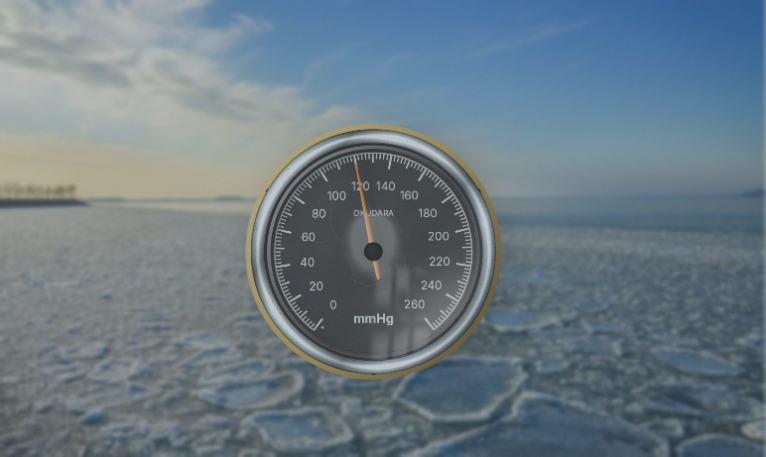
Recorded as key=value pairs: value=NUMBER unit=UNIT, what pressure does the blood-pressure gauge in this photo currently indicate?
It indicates value=120 unit=mmHg
